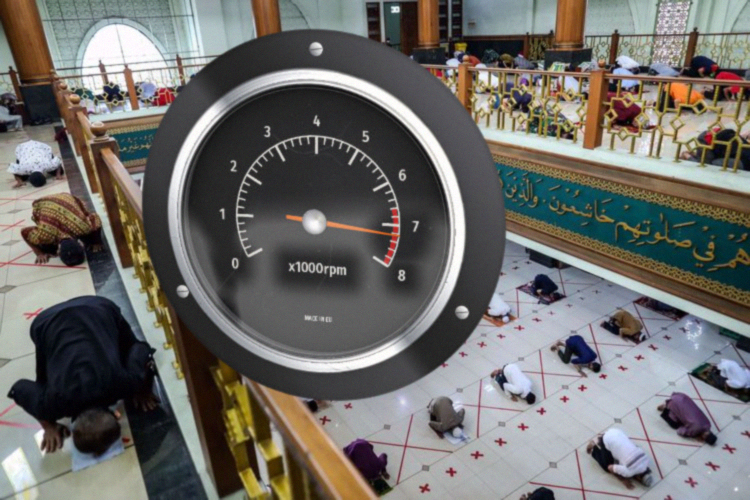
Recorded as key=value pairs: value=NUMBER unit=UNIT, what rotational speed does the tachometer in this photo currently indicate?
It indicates value=7200 unit=rpm
